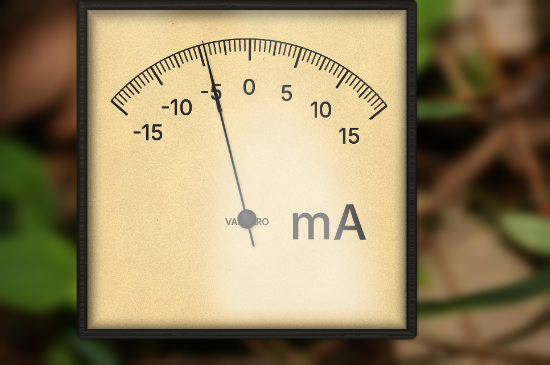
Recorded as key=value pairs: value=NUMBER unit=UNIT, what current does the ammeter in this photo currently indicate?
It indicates value=-4.5 unit=mA
